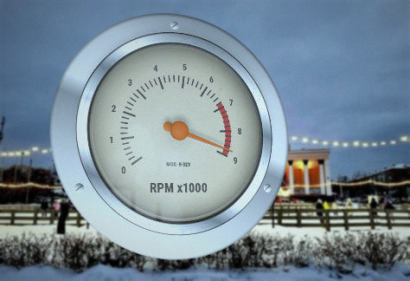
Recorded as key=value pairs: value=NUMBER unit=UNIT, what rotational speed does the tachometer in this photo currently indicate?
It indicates value=8800 unit=rpm
